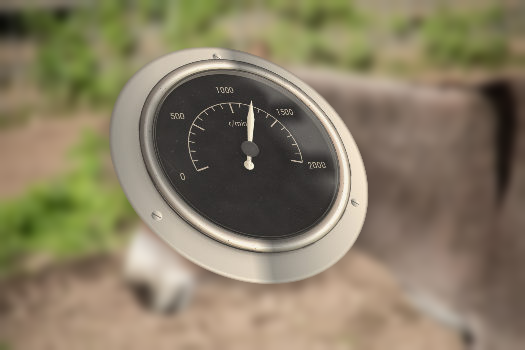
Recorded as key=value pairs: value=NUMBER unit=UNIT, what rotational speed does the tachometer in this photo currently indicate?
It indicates value=1200 unit=rpm
